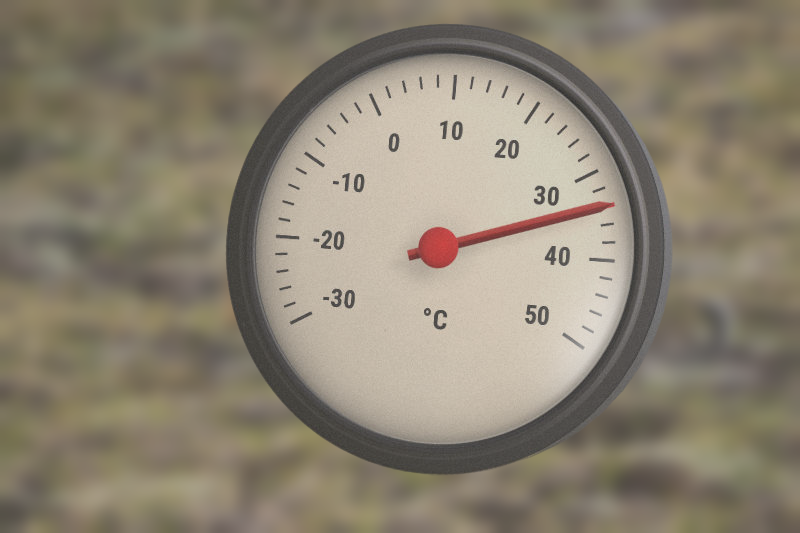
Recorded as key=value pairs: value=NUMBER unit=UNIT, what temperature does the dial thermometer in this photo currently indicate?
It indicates value=34 unit=°C
